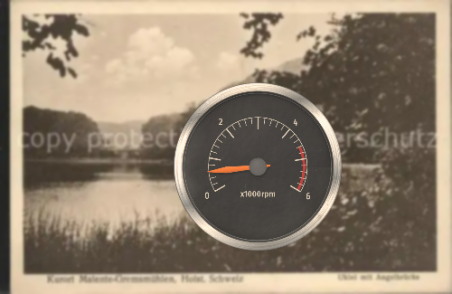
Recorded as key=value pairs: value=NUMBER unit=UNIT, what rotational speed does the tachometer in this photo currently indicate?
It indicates value=600 unit=rpm
